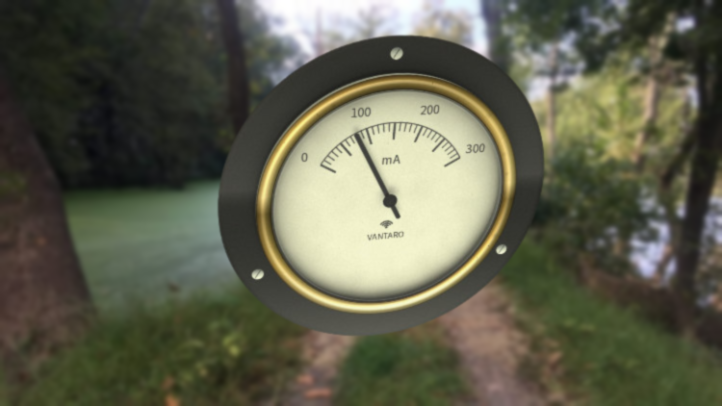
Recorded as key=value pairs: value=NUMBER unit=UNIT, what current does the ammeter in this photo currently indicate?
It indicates value=80 unit=mA
